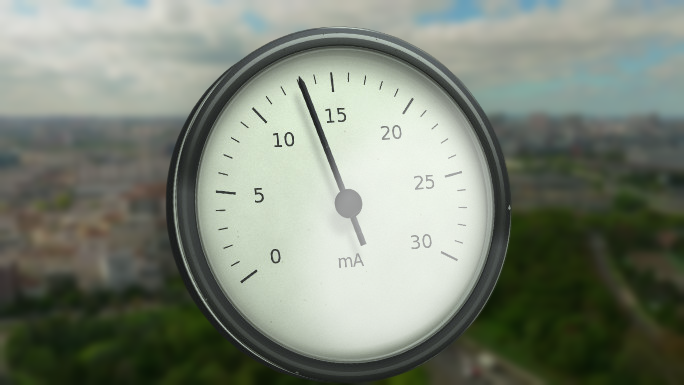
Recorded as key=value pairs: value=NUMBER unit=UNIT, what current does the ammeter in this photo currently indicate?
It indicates value=13 unit=mA
